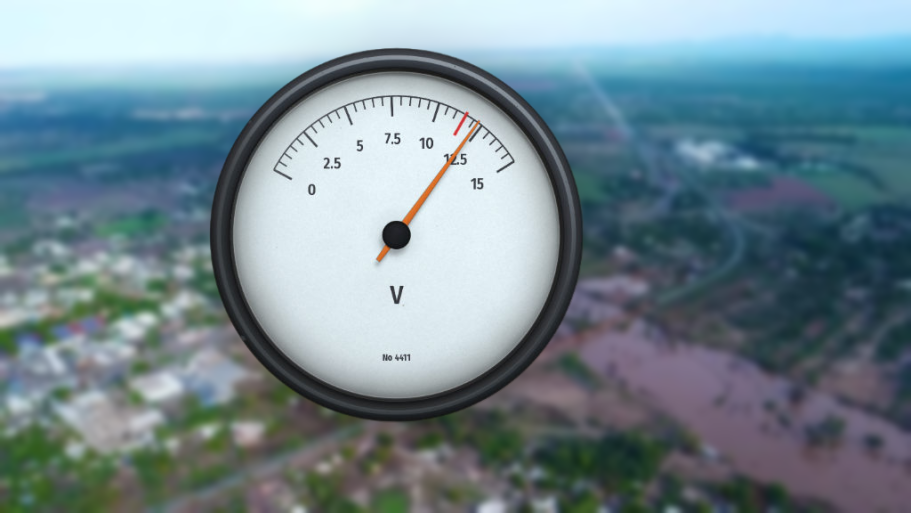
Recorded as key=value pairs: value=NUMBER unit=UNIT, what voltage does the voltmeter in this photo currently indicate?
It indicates value=12.25 unit=V
